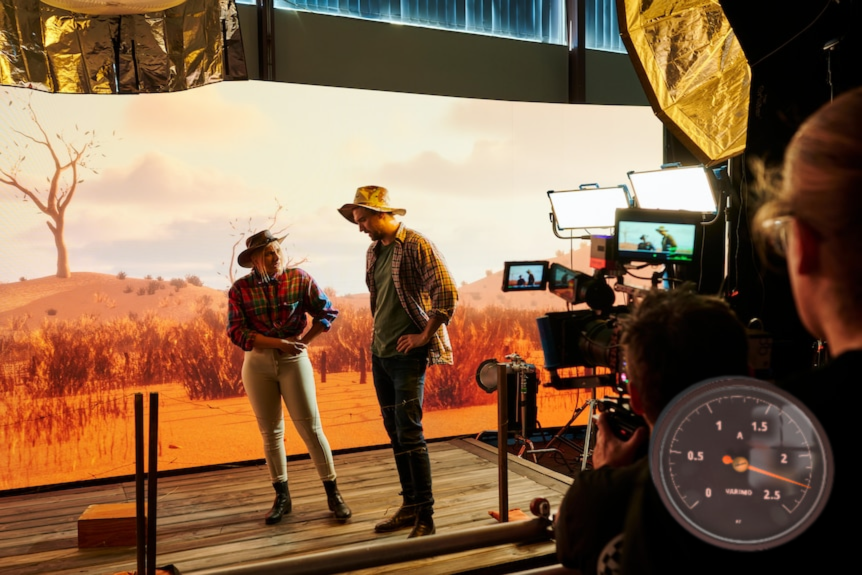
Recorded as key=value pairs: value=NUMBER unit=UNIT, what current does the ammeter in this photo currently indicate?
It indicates value=2.25 unit=A
